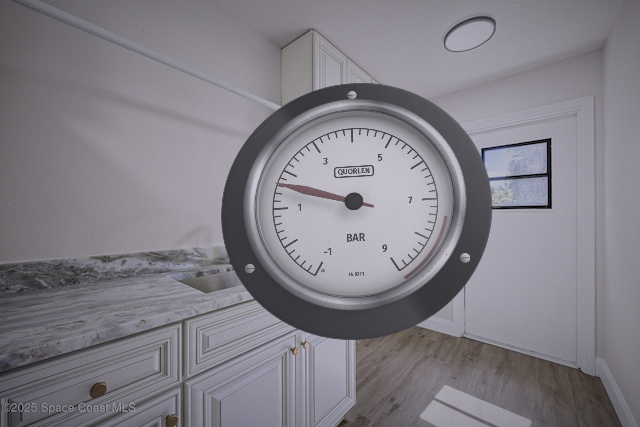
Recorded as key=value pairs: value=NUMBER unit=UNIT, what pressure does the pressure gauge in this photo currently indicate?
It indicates value=1.6 unit=bar
